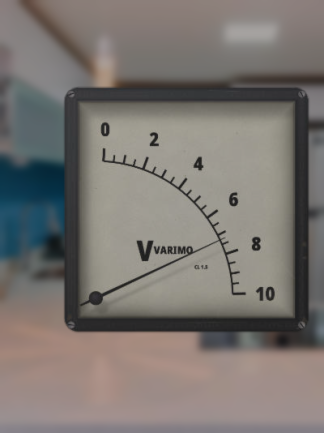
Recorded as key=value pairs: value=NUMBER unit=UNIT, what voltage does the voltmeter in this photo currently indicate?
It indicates value=7.25 unit=V
